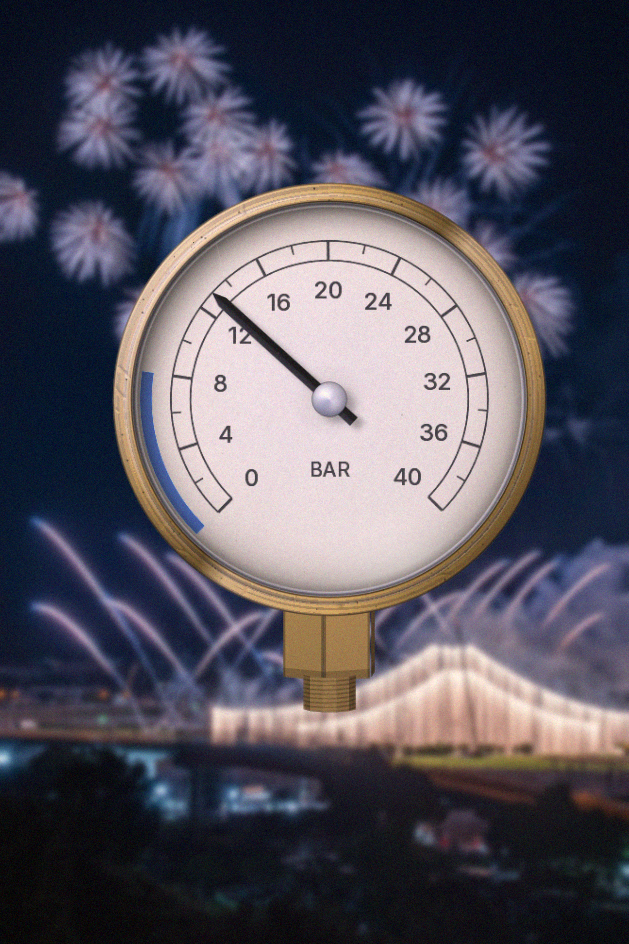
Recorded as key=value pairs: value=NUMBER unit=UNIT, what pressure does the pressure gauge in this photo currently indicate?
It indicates value=13 unit=bar
